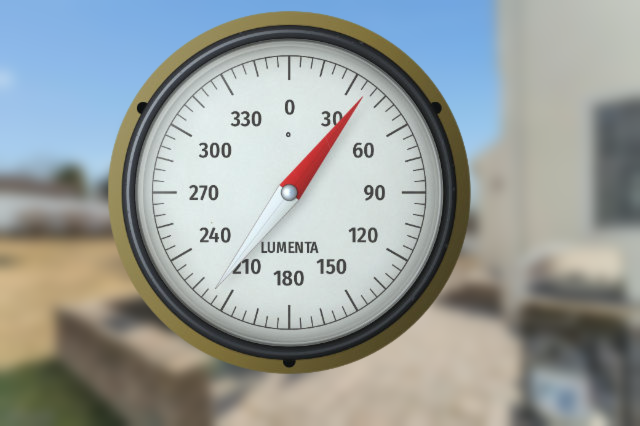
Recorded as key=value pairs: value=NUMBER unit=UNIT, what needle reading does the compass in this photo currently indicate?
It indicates value=37.5 unit=°
